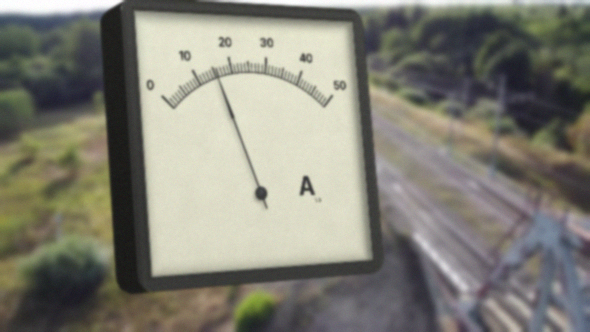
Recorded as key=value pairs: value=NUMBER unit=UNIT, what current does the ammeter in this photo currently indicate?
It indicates value=15 unit=A
